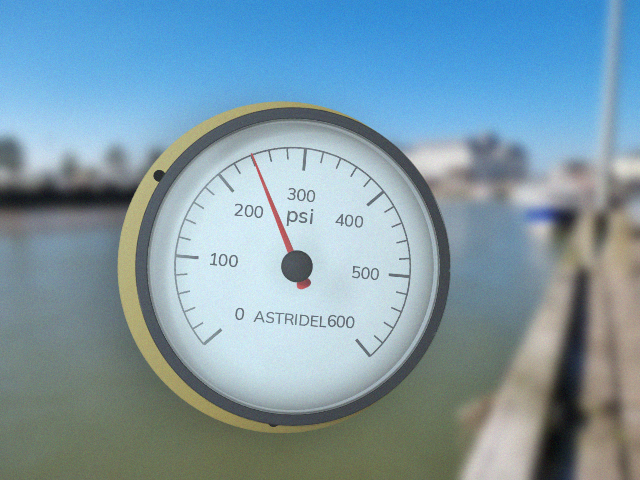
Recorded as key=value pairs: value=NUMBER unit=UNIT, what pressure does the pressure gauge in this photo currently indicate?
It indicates value=240 unit=psi
